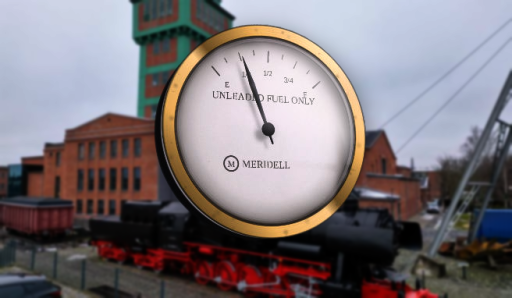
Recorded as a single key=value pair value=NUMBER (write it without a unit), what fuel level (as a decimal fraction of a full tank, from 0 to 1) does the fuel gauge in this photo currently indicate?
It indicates value=0.25
